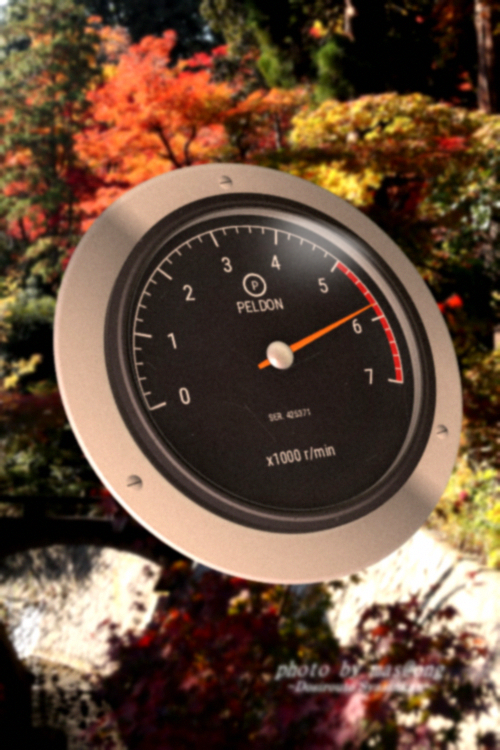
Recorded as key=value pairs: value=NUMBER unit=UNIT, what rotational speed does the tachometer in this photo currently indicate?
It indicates value=5800 unit=rpm
